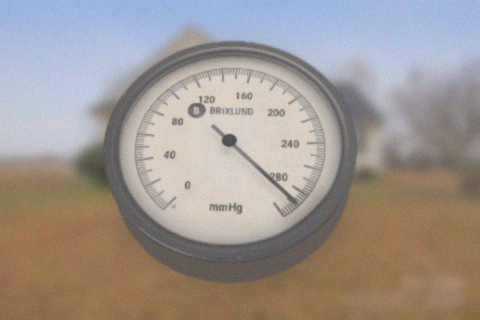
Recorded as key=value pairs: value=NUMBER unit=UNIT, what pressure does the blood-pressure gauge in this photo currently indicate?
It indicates value=290 unit=mmHg
